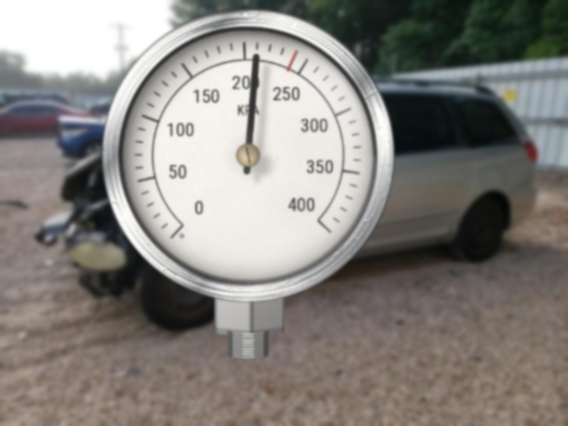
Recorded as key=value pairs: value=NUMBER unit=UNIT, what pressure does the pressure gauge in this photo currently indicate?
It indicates value=210 unit=kPa
